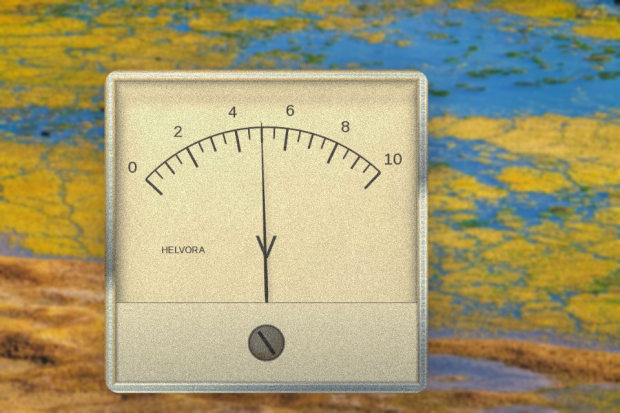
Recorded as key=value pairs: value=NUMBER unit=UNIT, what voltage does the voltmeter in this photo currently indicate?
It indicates value=5 unit=V
